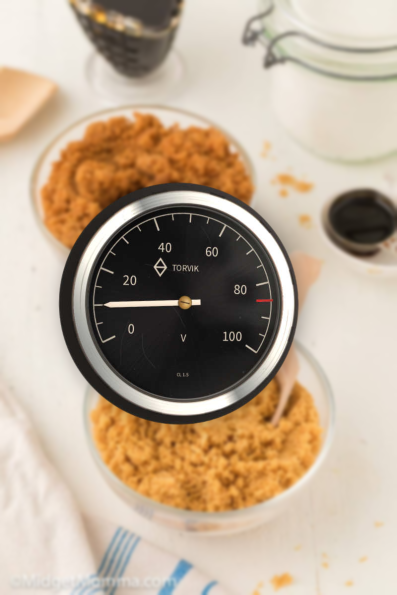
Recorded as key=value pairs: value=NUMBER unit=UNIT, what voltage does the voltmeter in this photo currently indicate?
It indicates value=10 unit=V
